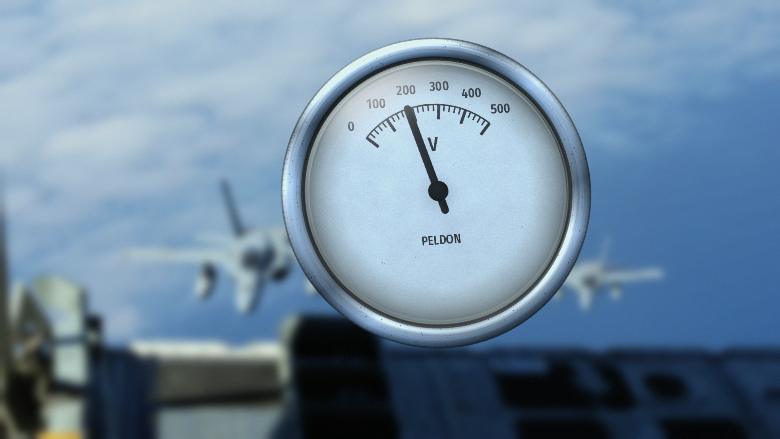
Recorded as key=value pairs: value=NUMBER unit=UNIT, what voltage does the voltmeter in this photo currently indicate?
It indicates value=180 unit=V
